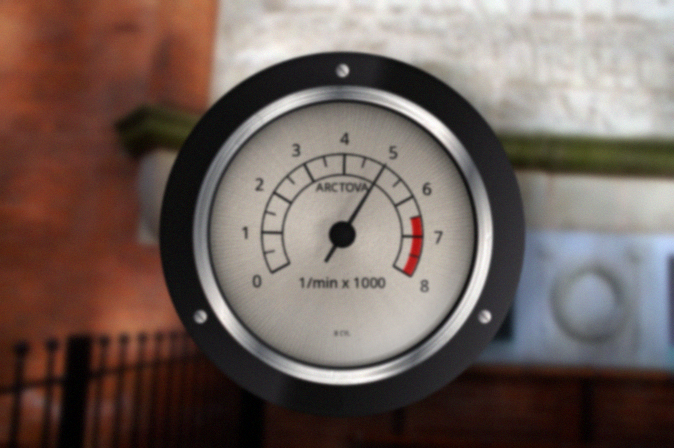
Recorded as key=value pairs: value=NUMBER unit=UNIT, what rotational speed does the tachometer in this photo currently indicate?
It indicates value=5000 unit=rpm
